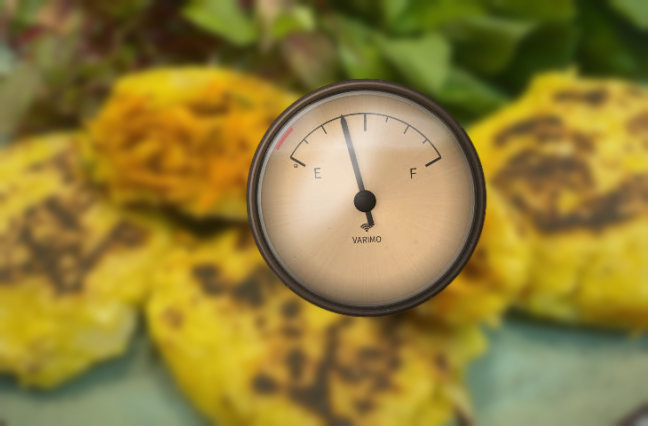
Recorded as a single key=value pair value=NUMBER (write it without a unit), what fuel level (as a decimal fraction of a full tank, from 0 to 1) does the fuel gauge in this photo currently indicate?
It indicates value=0.375
